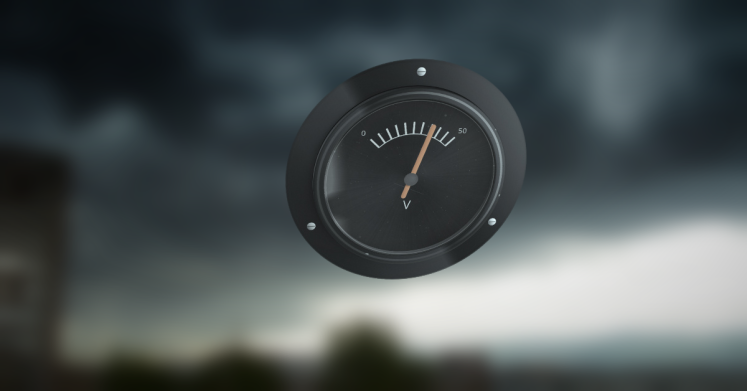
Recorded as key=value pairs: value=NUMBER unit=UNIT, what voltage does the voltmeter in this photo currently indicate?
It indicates value=35 unit=V
